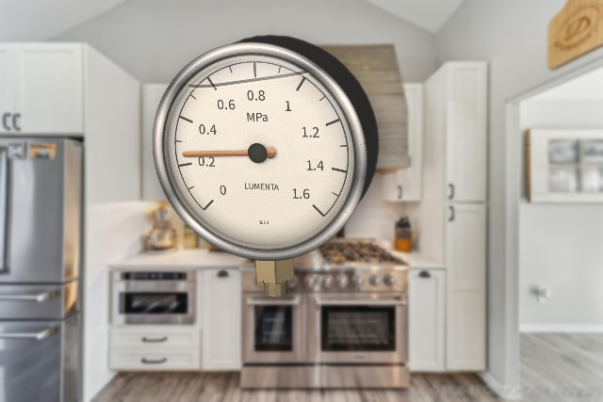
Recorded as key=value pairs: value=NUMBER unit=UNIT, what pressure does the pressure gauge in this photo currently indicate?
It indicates value=0.25 unit=MPa
